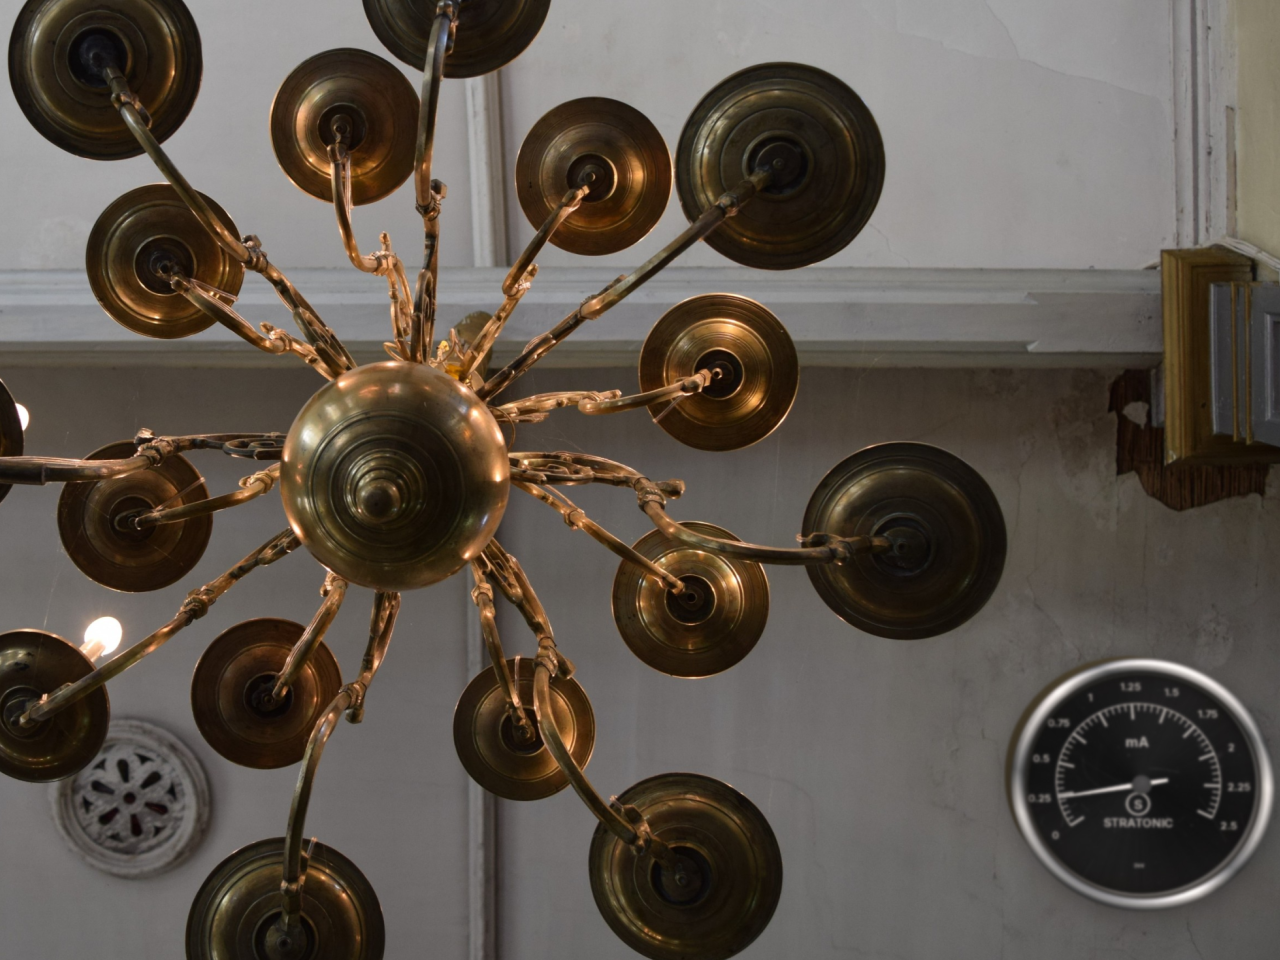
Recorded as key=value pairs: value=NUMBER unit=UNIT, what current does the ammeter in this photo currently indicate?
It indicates value=0.25 unit=mA
